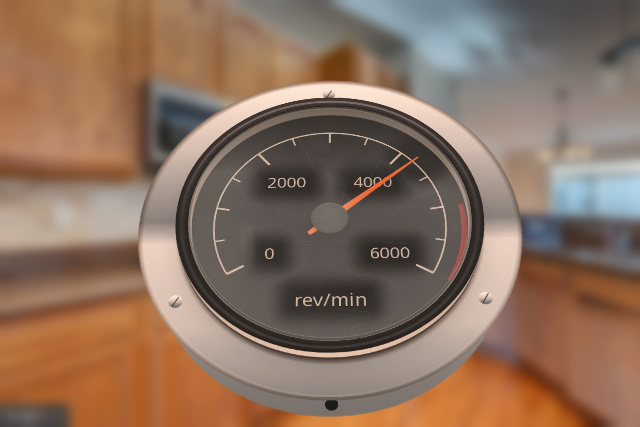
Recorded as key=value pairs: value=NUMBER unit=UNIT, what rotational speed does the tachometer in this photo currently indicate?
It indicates value=4250 unit=rpm
